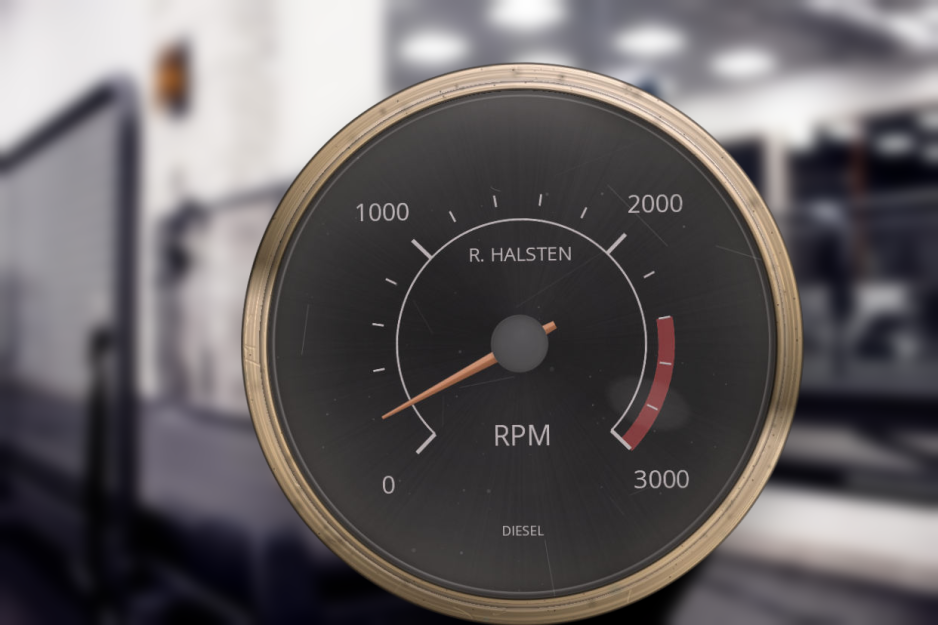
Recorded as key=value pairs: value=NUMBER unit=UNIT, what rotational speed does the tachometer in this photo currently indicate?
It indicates value=200 unit=rpm
